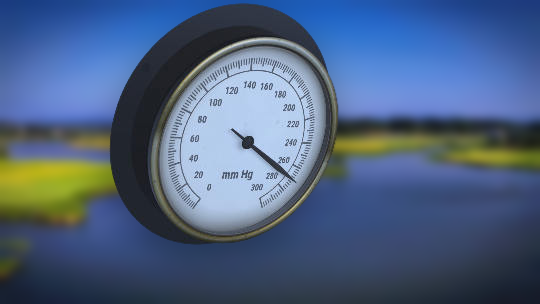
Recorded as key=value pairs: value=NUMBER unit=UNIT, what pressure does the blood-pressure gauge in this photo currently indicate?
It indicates value=270 unit=mmHg
